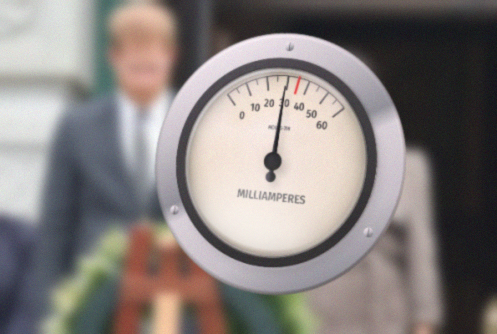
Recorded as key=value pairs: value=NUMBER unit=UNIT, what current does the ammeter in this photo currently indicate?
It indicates value=30 unit=mA
